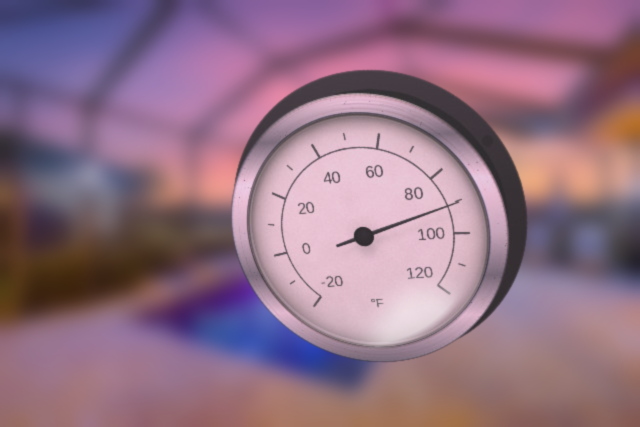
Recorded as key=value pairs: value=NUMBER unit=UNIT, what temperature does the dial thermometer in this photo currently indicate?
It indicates value=90 unit=°F
